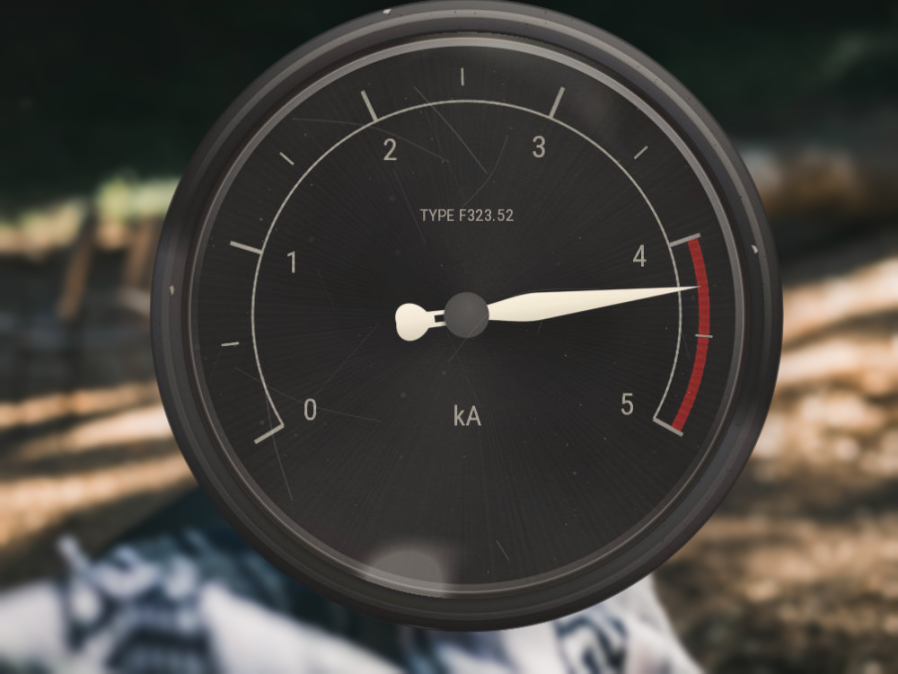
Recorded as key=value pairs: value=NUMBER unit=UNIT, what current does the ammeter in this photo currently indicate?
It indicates value=4.25 unit=kA
